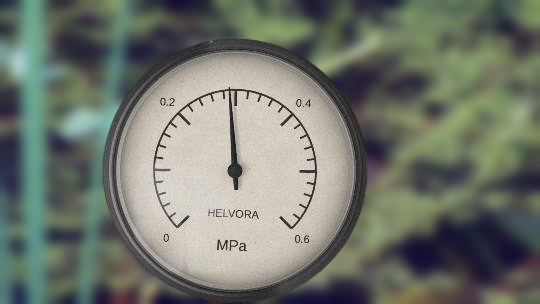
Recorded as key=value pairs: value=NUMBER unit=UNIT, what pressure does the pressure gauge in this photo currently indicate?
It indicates value=0.29 unit=MPa
